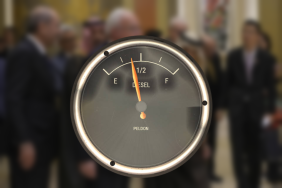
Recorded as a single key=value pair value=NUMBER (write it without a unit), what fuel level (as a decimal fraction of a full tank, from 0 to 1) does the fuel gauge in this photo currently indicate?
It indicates value=0.375
